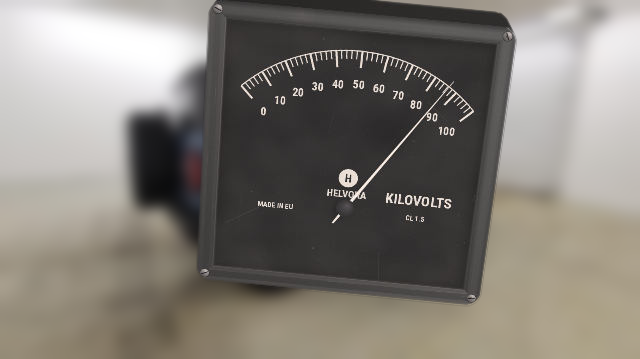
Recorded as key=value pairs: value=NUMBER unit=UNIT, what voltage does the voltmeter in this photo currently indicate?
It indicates value=86 unit=kV
